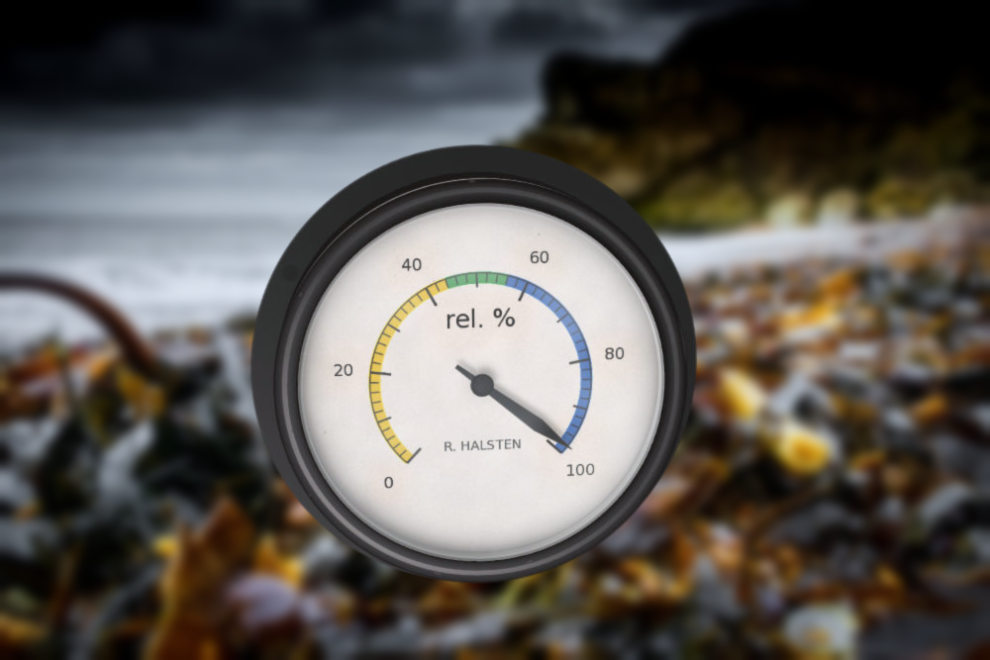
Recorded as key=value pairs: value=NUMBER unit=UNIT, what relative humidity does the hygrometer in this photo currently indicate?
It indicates value=98 unit=%
